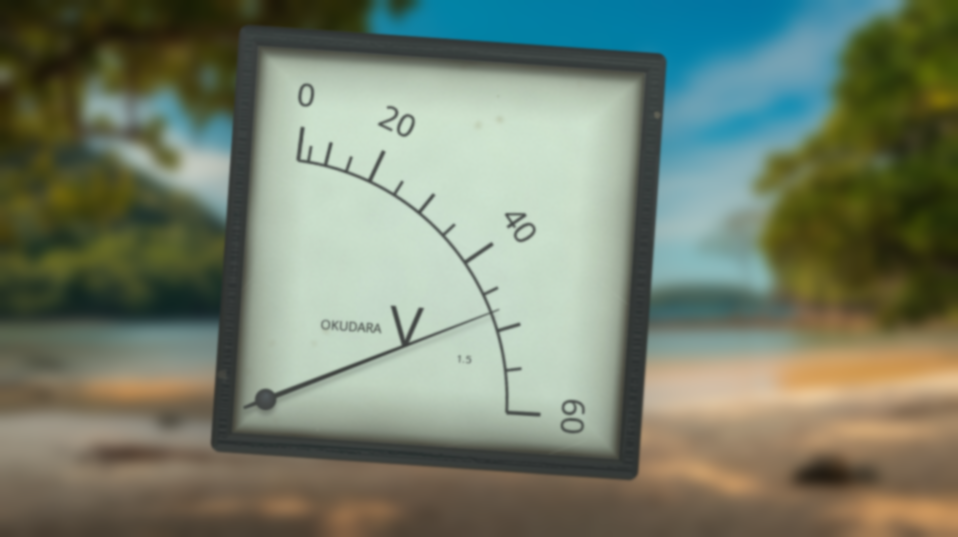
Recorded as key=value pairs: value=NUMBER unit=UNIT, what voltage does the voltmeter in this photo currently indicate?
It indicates value=47.5 unit=V
